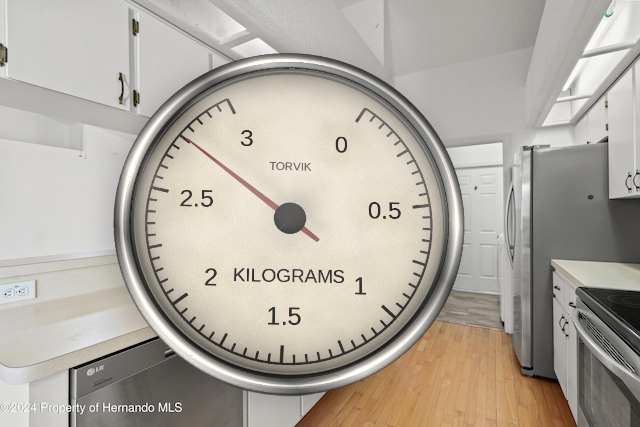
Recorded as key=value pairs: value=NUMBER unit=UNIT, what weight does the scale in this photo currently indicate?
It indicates value=2.75 unit=kg
